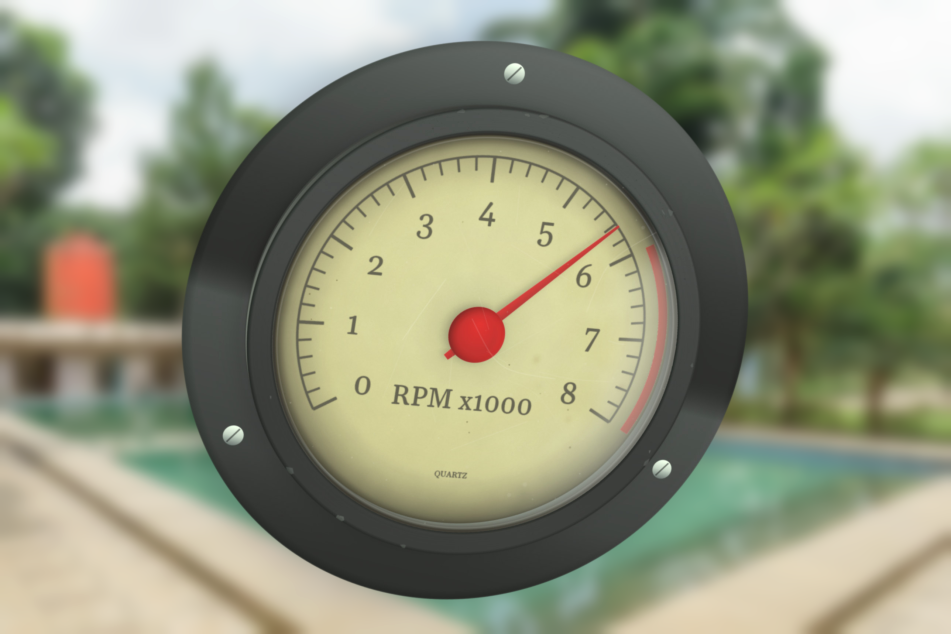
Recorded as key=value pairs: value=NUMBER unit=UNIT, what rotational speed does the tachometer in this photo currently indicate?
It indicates value=5600 unit=rpm
